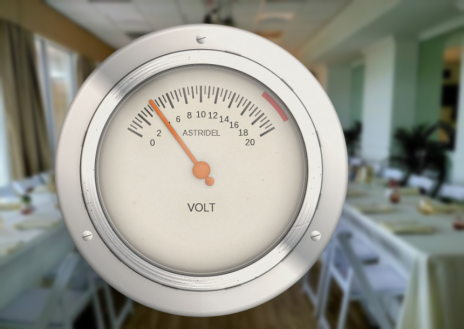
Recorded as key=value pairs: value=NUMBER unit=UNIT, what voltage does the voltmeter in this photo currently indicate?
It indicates value=4 unit=V
